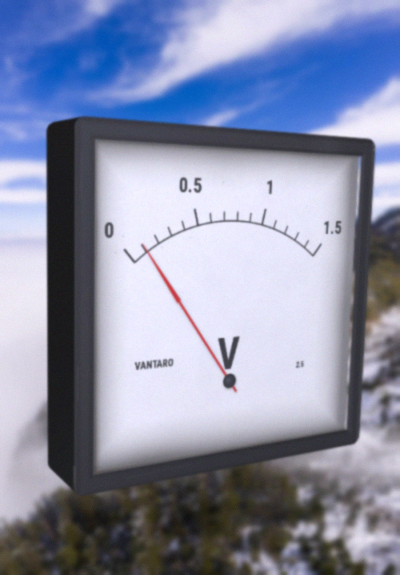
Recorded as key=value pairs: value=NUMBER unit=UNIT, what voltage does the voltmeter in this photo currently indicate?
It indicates value=0.1 unit=V
